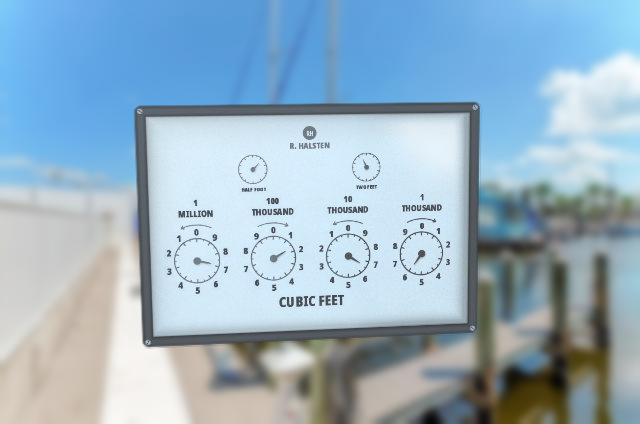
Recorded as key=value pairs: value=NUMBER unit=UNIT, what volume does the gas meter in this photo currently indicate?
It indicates value=716600 unit=ft³
